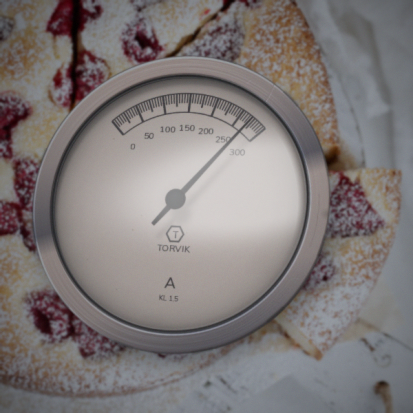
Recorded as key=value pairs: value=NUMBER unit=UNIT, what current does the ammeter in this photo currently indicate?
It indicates value=275 unit=A
